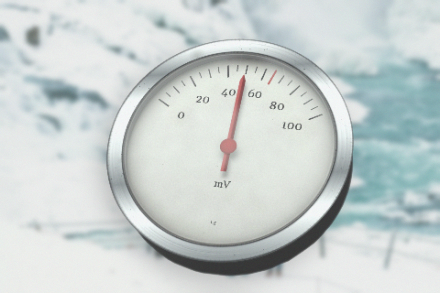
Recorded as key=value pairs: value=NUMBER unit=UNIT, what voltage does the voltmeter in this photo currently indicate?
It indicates value=50 unit=mV
